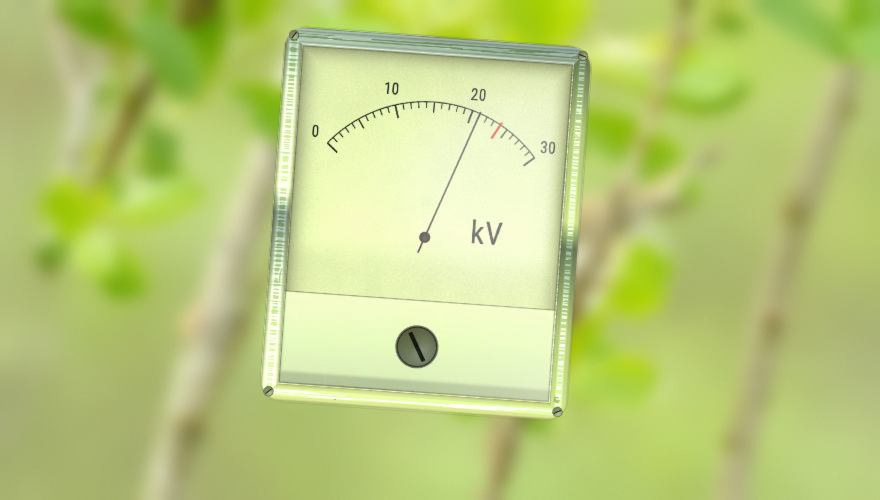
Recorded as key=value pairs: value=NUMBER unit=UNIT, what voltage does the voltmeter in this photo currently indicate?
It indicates value=21 unit=kV
